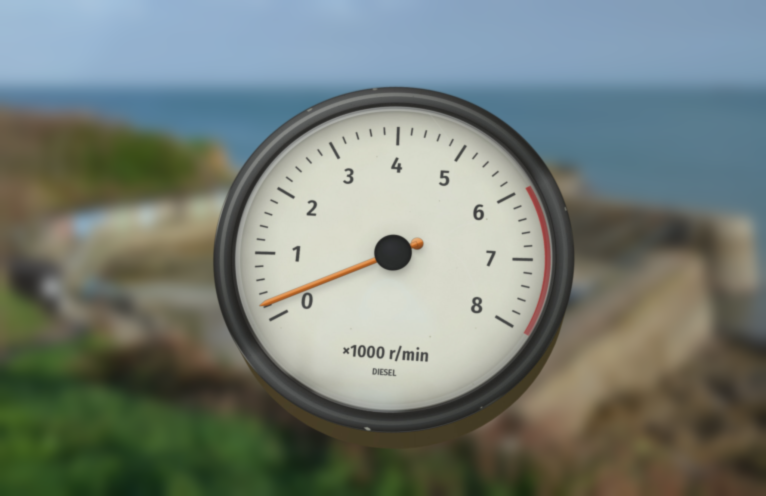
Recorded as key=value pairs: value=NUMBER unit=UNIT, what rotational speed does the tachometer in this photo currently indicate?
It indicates value=200 unit=rpm
